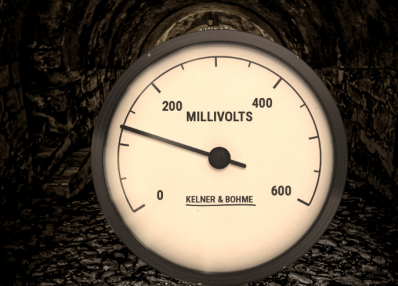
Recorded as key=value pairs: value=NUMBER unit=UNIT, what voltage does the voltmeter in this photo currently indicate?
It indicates value=125 unit=mV
